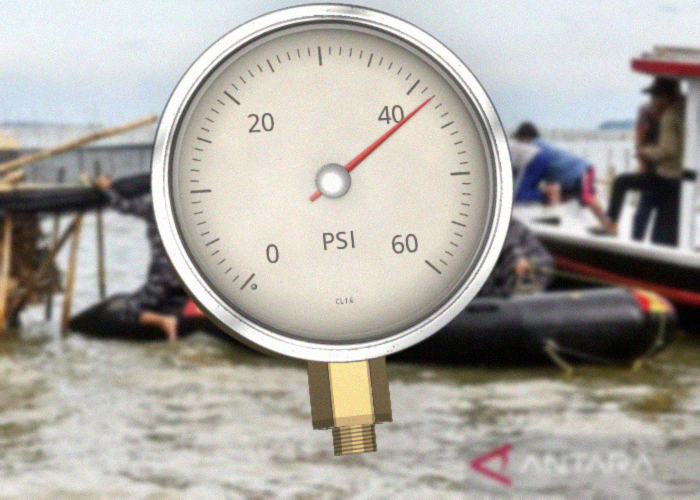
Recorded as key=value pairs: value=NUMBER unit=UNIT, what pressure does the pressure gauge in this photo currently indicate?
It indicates value=42 unit=psi
